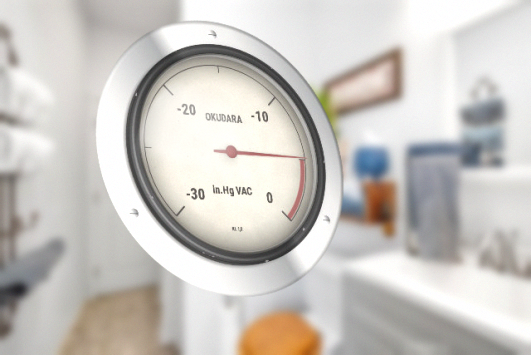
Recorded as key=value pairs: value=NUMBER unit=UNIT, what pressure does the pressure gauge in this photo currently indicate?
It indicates value=-5 unit=inHg
